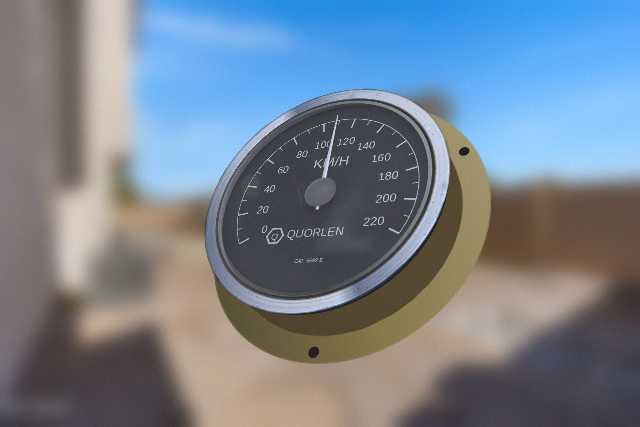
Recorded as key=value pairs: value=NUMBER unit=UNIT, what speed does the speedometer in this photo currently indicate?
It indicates value=110 unit=km/h
